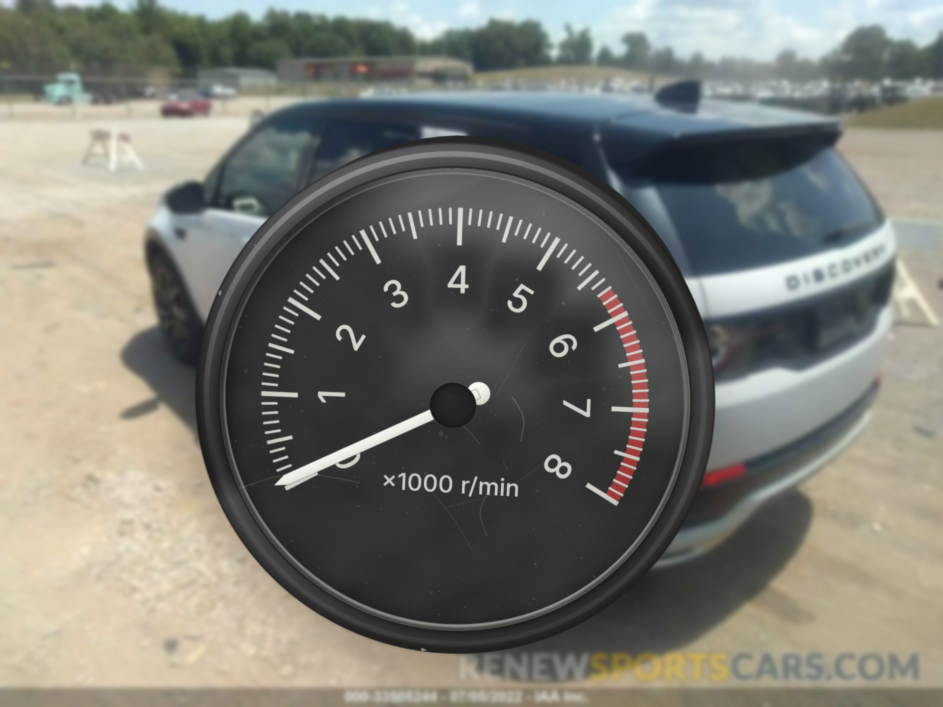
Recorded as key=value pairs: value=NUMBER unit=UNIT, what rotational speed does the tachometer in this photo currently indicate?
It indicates value=100 unit=rpm
